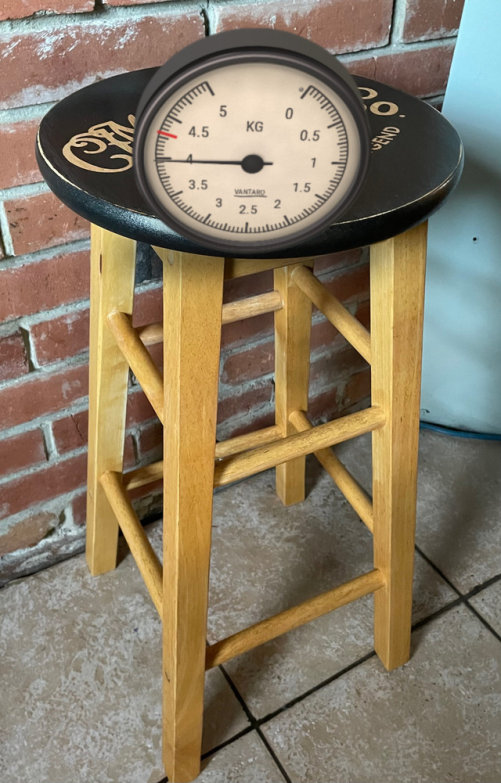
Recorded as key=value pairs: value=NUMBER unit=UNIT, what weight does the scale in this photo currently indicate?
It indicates value=4 unit=kg
